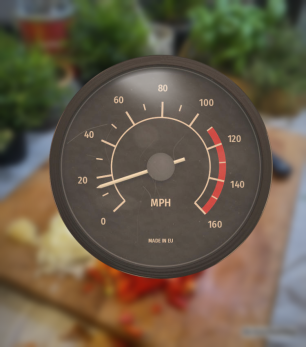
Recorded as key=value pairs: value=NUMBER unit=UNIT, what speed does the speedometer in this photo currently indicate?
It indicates value=15 unit=mph
